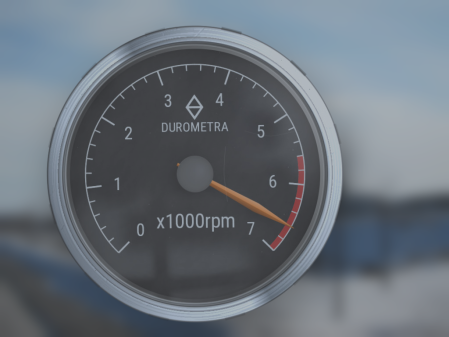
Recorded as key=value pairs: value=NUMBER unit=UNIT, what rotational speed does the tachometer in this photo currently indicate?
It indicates value=6600 unit=rpm
